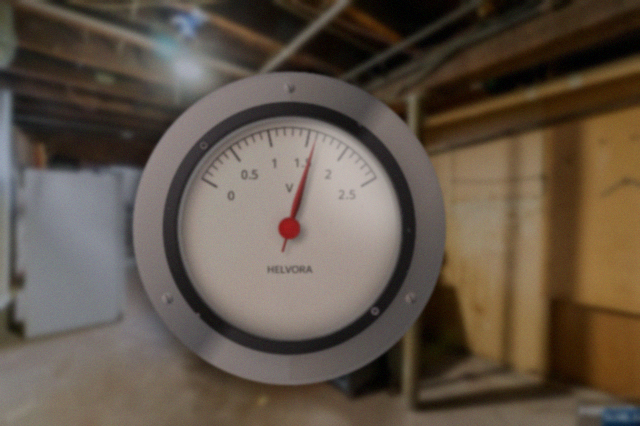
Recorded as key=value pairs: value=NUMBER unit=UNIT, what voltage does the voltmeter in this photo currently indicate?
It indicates value=1.6 unit=V
